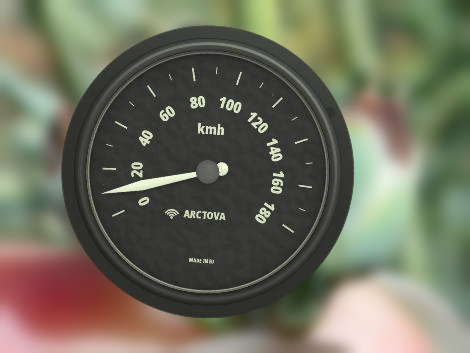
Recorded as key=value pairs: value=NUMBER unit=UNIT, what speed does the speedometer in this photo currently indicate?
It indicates value=10 unit=km/h
